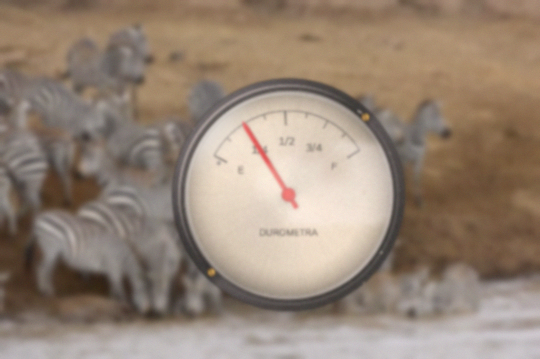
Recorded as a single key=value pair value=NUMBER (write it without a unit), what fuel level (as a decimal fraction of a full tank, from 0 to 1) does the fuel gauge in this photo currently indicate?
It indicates value=0.25
